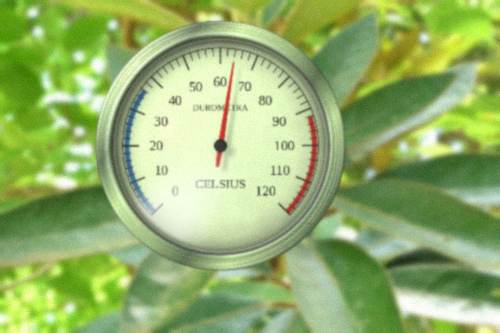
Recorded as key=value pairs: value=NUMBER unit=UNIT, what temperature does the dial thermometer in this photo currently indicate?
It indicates value=64 unit=°C
